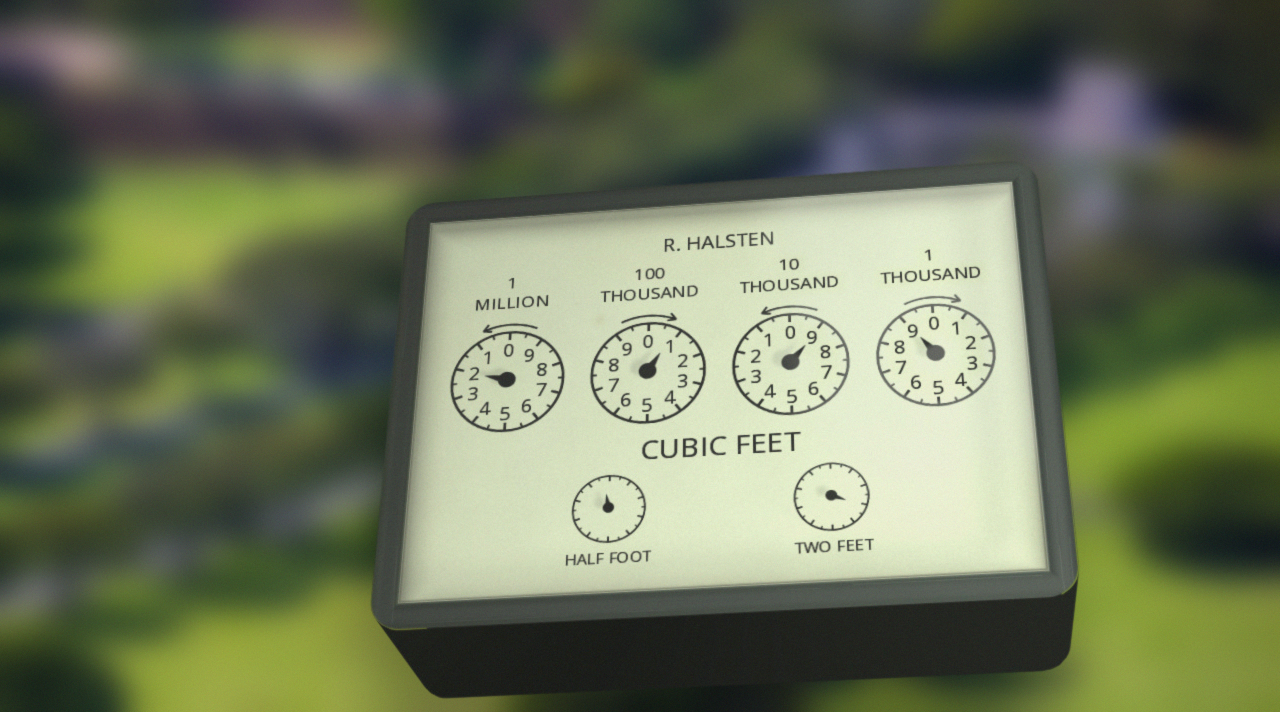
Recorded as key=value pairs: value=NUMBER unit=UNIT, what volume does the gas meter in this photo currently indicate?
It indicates value=208900 unit=ft³
